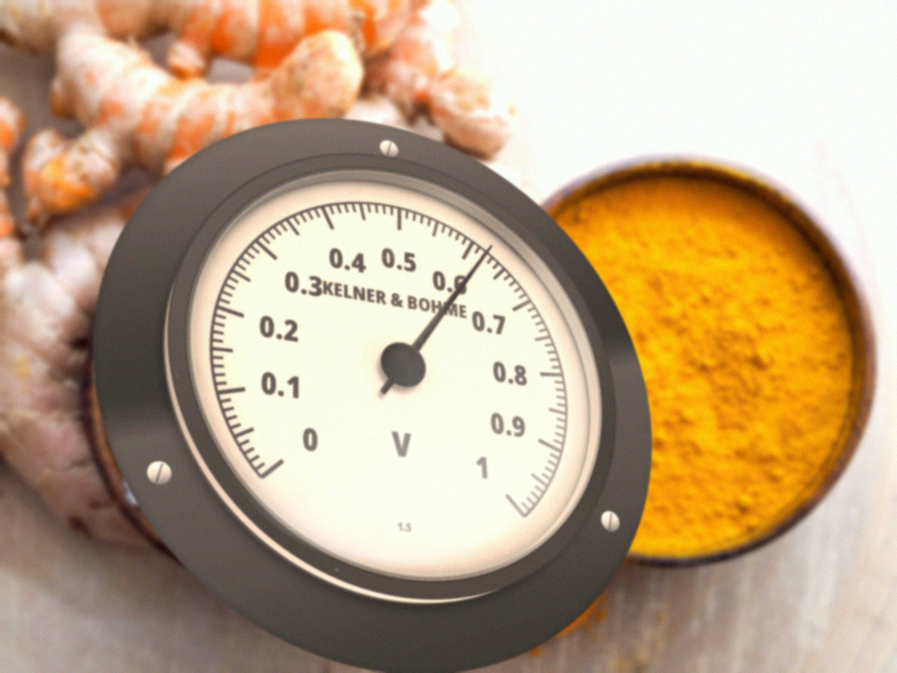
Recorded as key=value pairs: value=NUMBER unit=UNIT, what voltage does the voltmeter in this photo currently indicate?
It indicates value=0.62 unit=V
